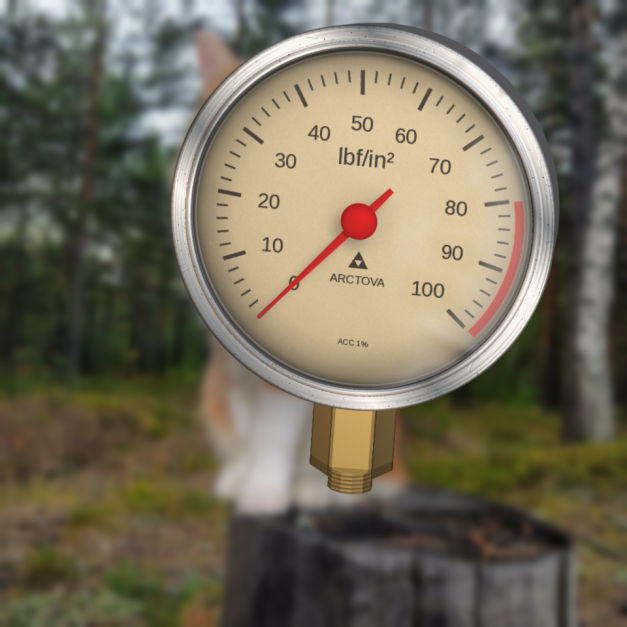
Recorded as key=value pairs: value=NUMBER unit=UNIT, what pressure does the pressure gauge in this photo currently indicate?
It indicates value=0 unit=psi
